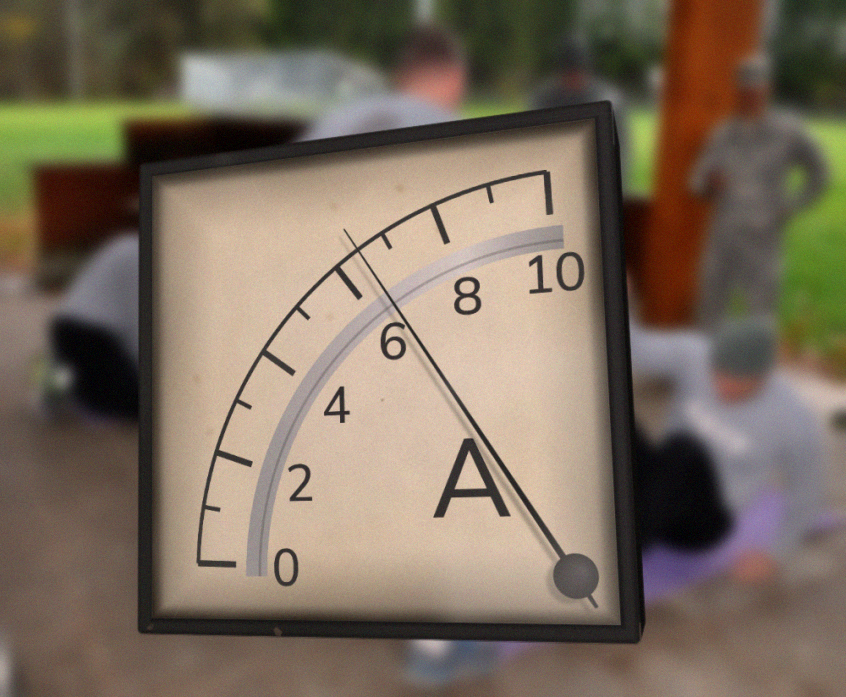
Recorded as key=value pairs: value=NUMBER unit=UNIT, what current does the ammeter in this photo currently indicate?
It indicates value=6.5 unit=A
